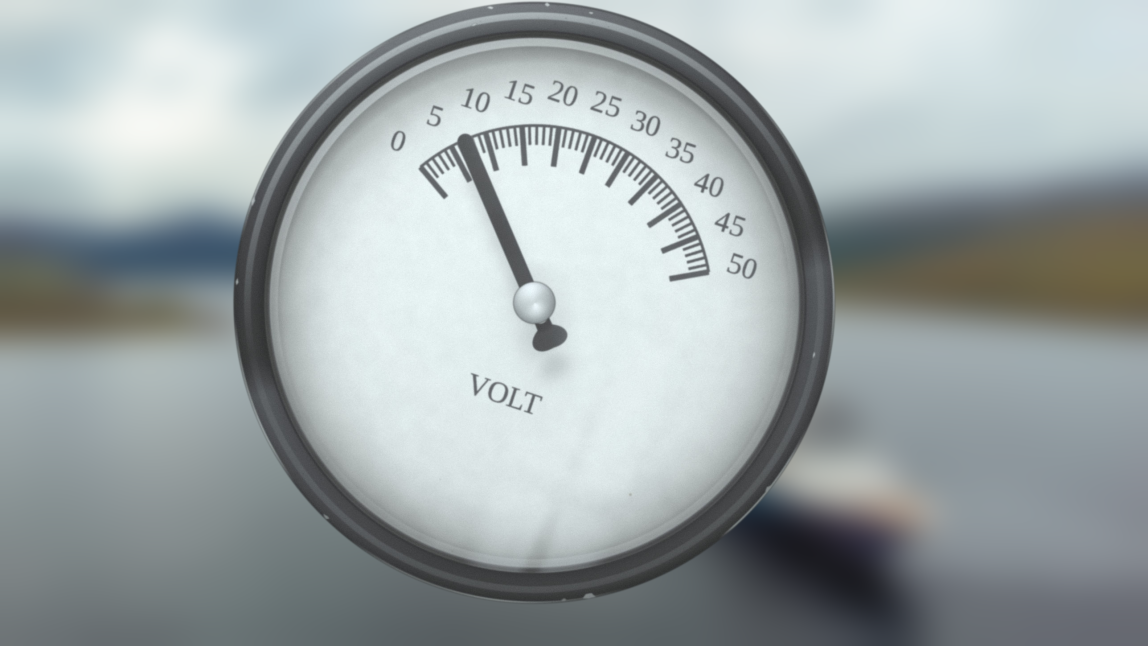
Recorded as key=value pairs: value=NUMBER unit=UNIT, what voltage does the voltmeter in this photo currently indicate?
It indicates value=7 unit=V
